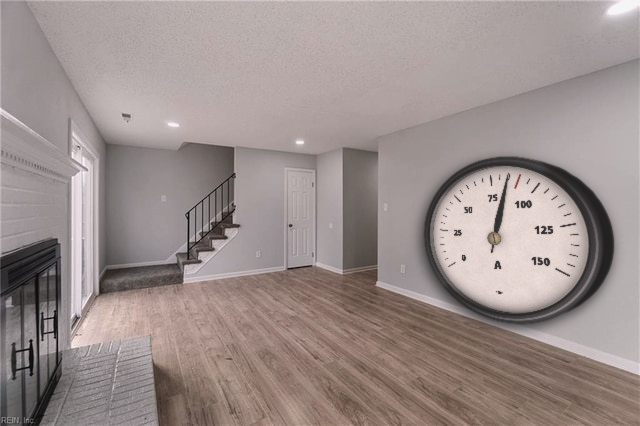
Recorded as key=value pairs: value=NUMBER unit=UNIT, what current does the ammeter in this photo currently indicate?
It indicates value=85 unit=A
